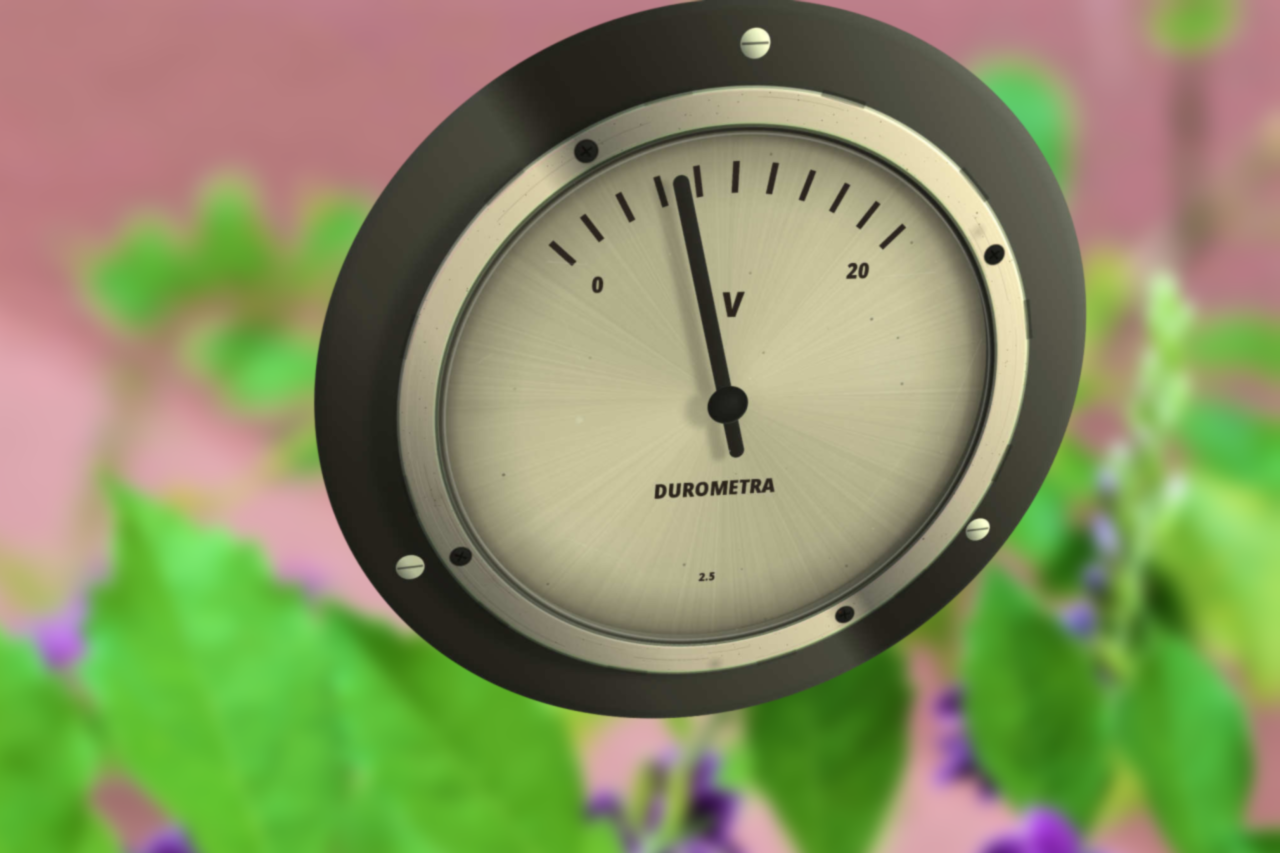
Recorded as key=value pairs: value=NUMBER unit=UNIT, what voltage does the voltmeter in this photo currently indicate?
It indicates value=7 unit=V
